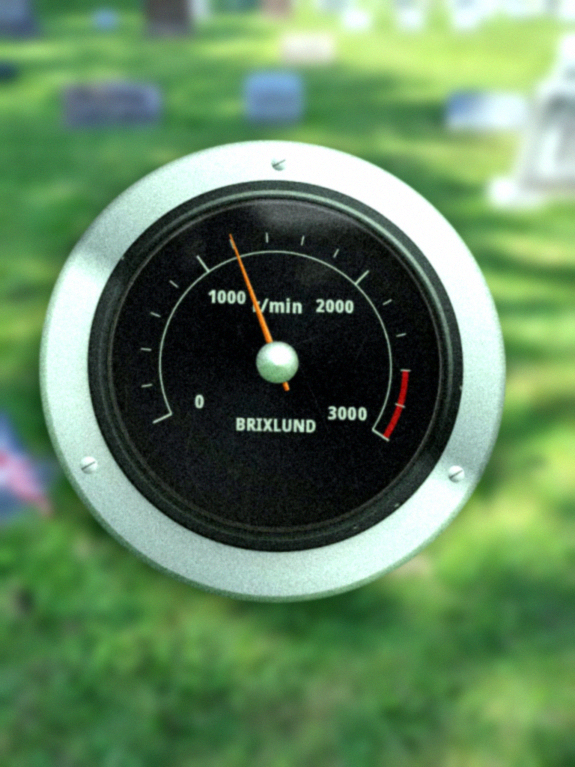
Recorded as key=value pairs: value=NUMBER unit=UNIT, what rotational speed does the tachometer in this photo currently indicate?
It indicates value=1200 unit=rpm
